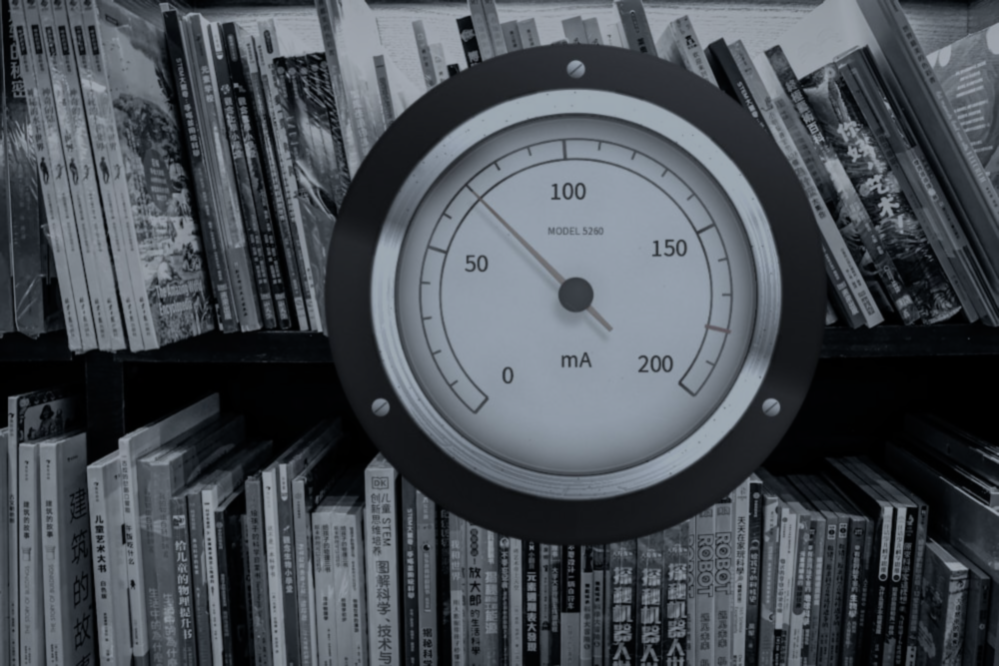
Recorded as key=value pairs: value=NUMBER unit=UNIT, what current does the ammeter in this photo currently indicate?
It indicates value=70 unit=mA
